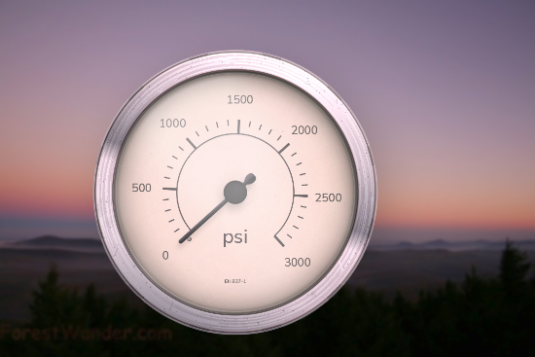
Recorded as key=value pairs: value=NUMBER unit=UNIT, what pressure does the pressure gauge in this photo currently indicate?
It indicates value=0 unit=psi
